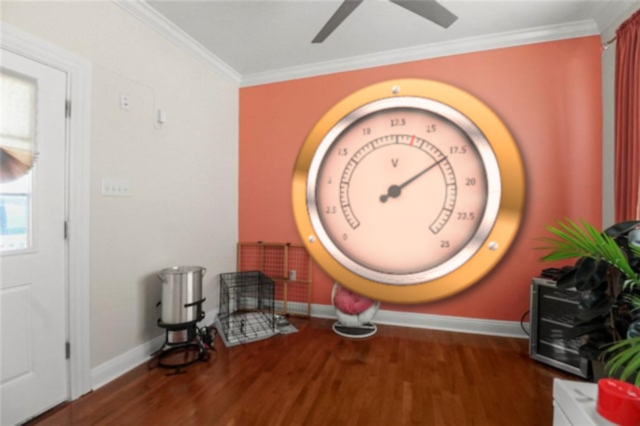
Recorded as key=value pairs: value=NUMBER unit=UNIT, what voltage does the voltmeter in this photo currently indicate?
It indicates value=17.5 unit=V
